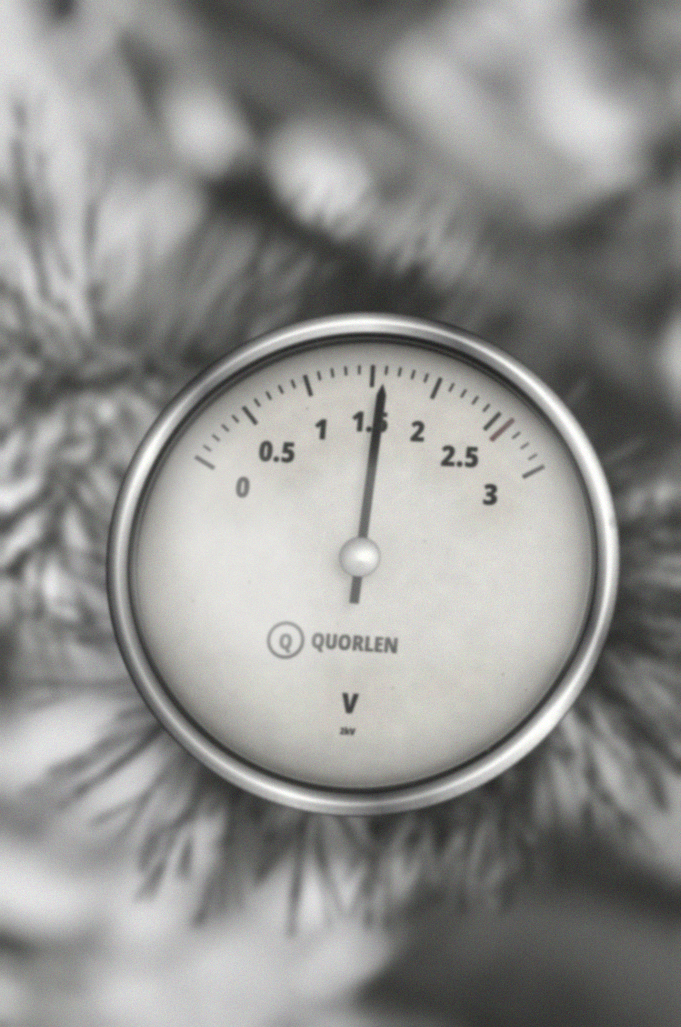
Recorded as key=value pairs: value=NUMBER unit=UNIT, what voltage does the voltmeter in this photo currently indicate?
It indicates value=1.6 unit=V
